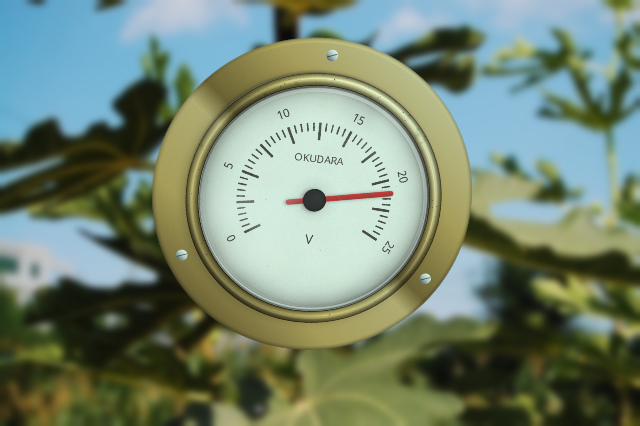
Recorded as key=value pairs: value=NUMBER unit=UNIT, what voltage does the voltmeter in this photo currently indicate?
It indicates value=21 unit=V
